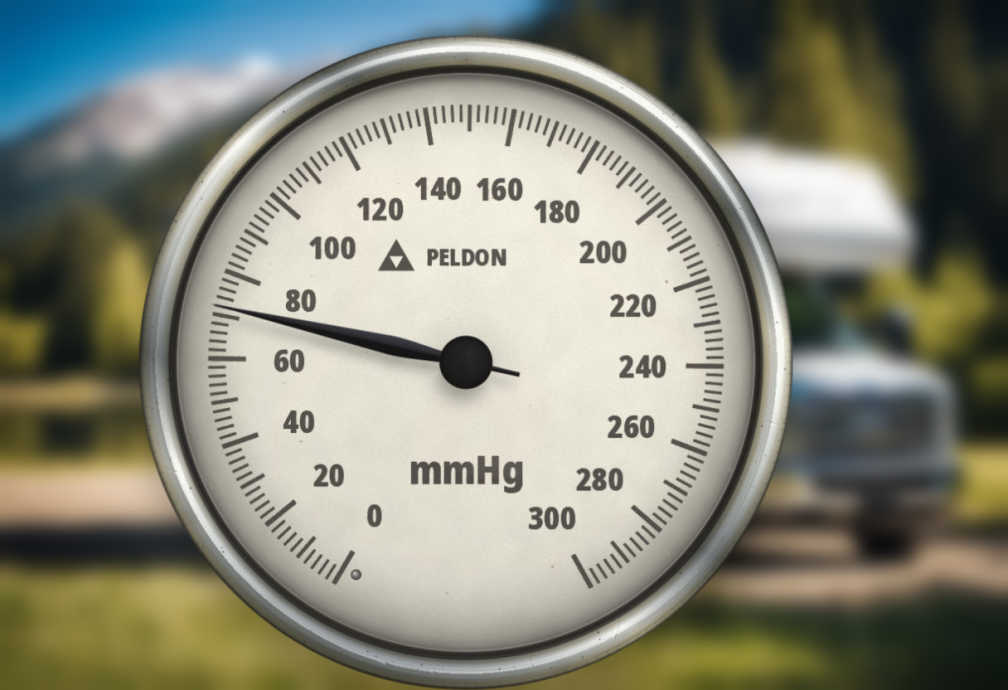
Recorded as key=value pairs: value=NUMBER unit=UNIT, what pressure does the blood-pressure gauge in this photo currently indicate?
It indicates value=72 unit=mmHg
